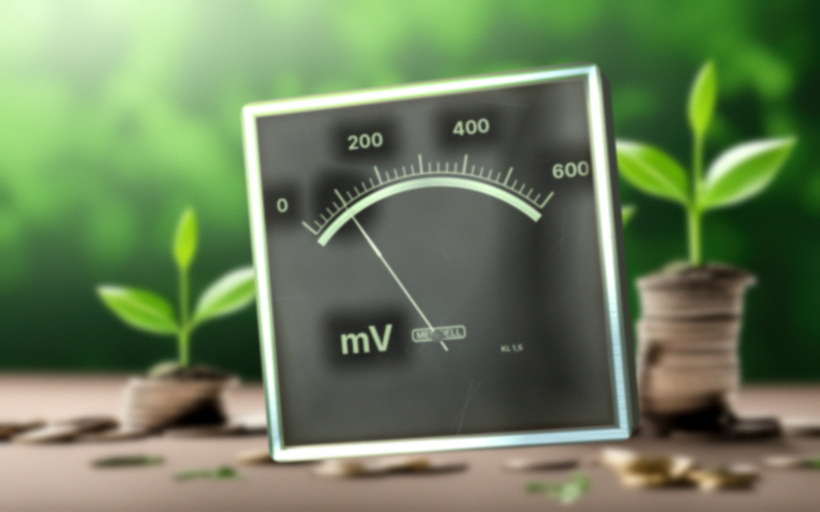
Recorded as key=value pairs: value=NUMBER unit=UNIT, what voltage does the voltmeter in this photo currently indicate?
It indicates value=100 unit=mV
